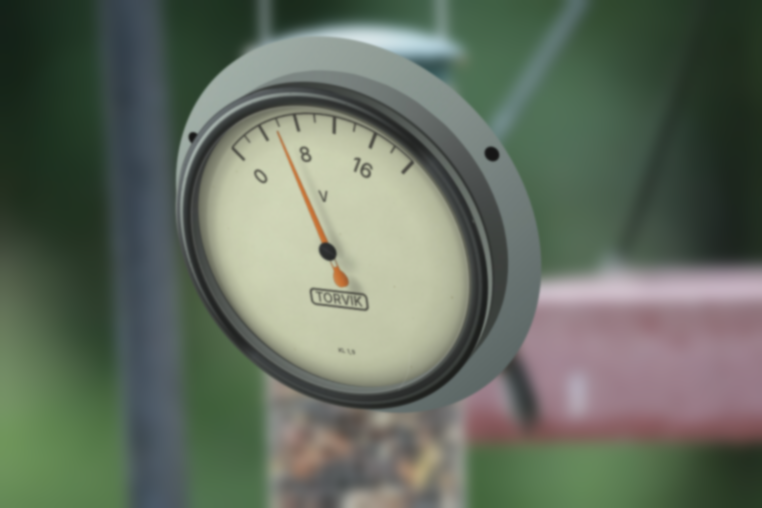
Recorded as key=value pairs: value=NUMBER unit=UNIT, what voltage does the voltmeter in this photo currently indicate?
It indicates value=6 unit=V
